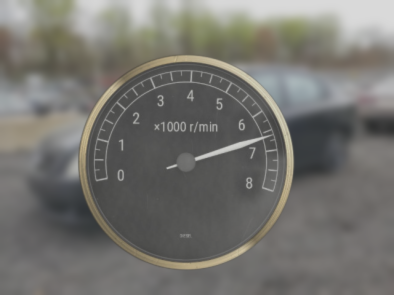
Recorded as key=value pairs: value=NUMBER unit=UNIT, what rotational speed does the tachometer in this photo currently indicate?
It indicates value=6625 unit=rpm
